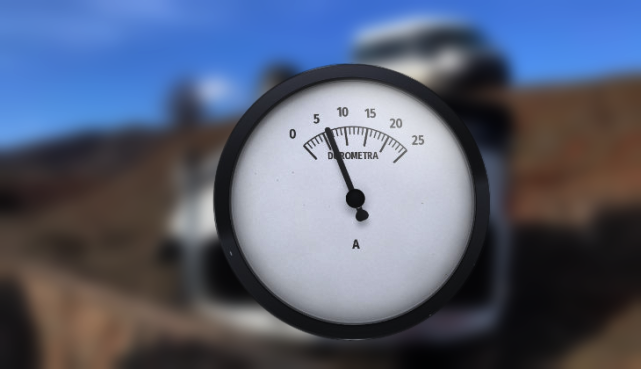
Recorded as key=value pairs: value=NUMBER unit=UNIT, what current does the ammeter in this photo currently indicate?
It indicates value=6 unit=A
